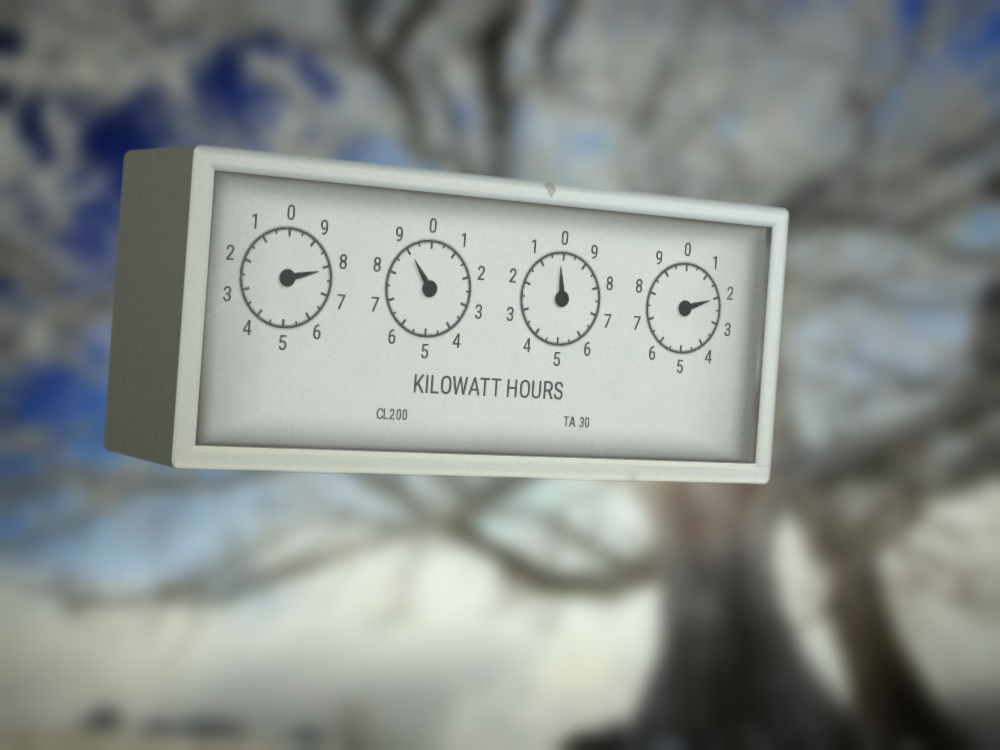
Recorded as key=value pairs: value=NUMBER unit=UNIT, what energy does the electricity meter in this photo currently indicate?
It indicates value=7902 unit=kWh
